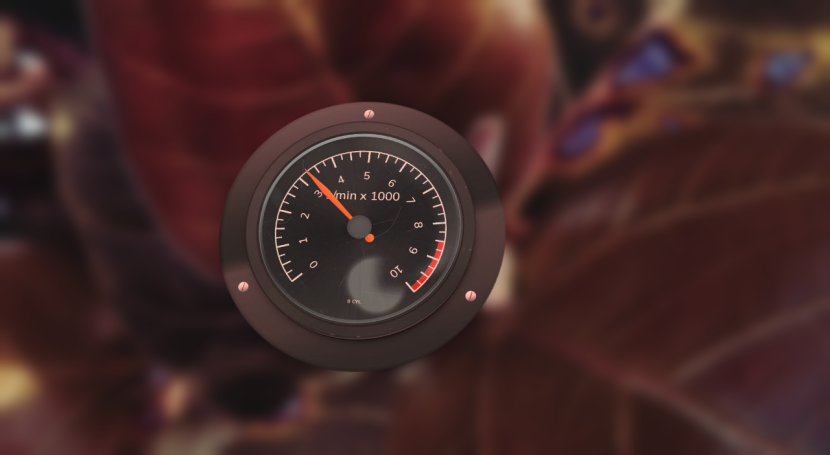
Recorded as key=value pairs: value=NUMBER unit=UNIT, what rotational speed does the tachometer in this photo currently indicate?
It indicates value=3250 unit=rpm
